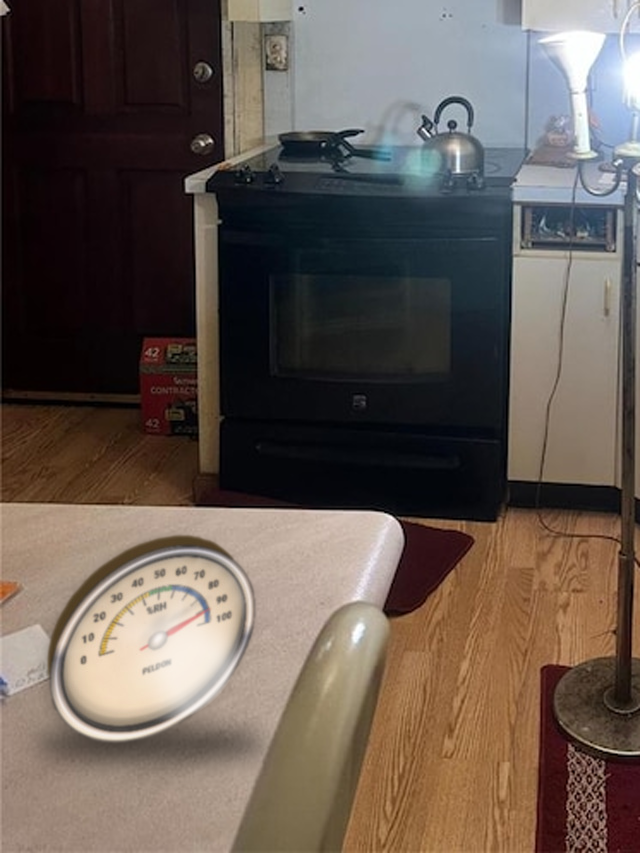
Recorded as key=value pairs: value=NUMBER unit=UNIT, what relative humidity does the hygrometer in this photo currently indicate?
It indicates value=90 unit=%
